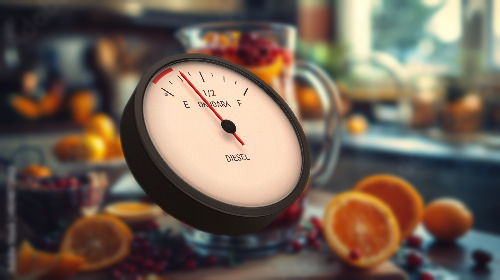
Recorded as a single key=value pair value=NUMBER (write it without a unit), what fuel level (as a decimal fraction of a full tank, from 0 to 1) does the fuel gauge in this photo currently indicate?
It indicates value=0.25
